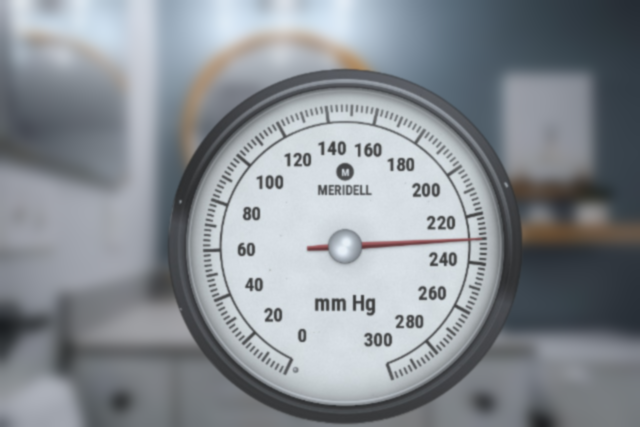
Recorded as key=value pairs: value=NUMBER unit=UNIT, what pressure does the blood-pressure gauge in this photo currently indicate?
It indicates value=230 unit=mmHg
